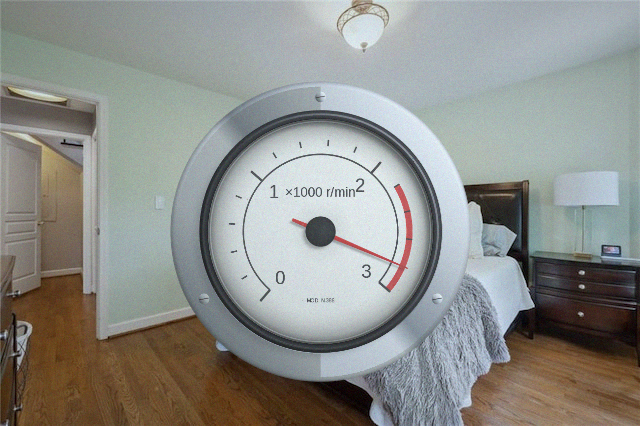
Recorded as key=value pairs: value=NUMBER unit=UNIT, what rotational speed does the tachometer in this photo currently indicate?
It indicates value=2800 unit=rpm
